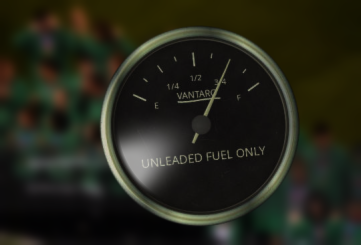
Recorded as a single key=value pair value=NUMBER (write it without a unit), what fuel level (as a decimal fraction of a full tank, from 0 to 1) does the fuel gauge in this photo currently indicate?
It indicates value=0.75
